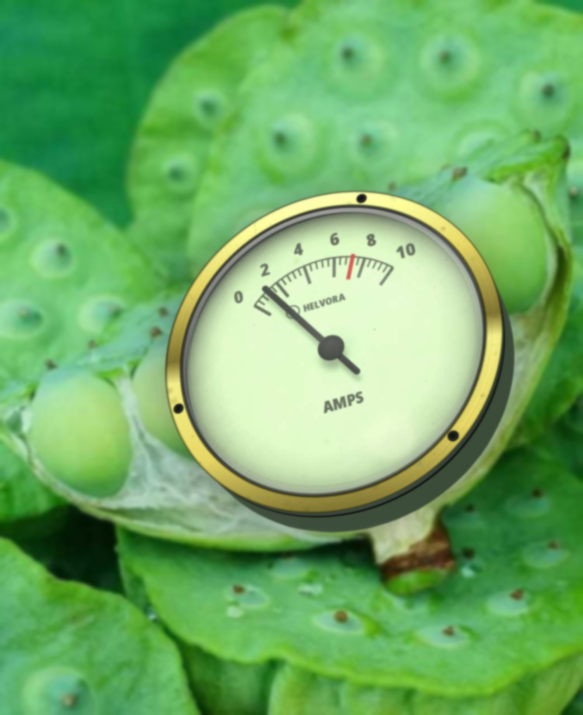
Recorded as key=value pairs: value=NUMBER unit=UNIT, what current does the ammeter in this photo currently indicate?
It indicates value=1.2 unit=A
